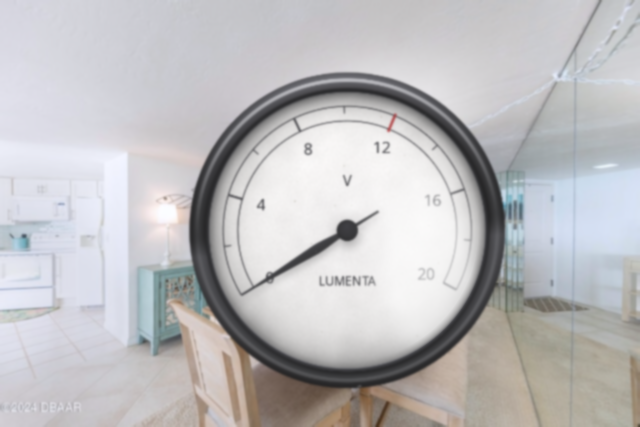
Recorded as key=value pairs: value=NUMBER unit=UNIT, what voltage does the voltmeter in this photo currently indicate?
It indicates value=0 unit=V
